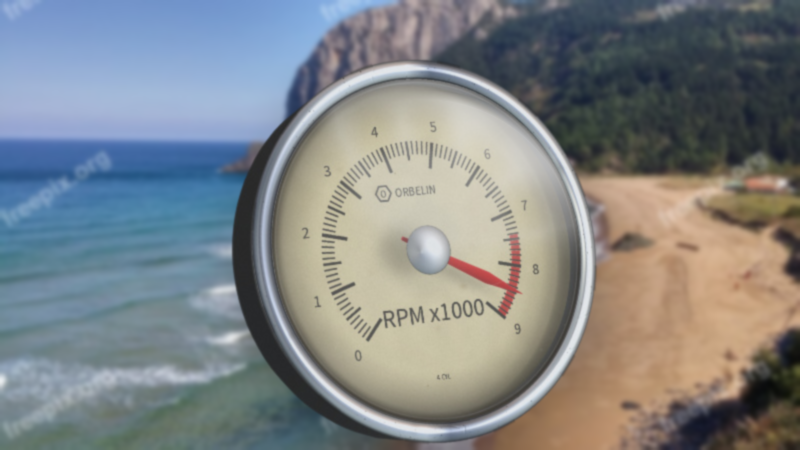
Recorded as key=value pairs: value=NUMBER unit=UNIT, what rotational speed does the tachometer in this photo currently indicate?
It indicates value=8500 unit=rpm
